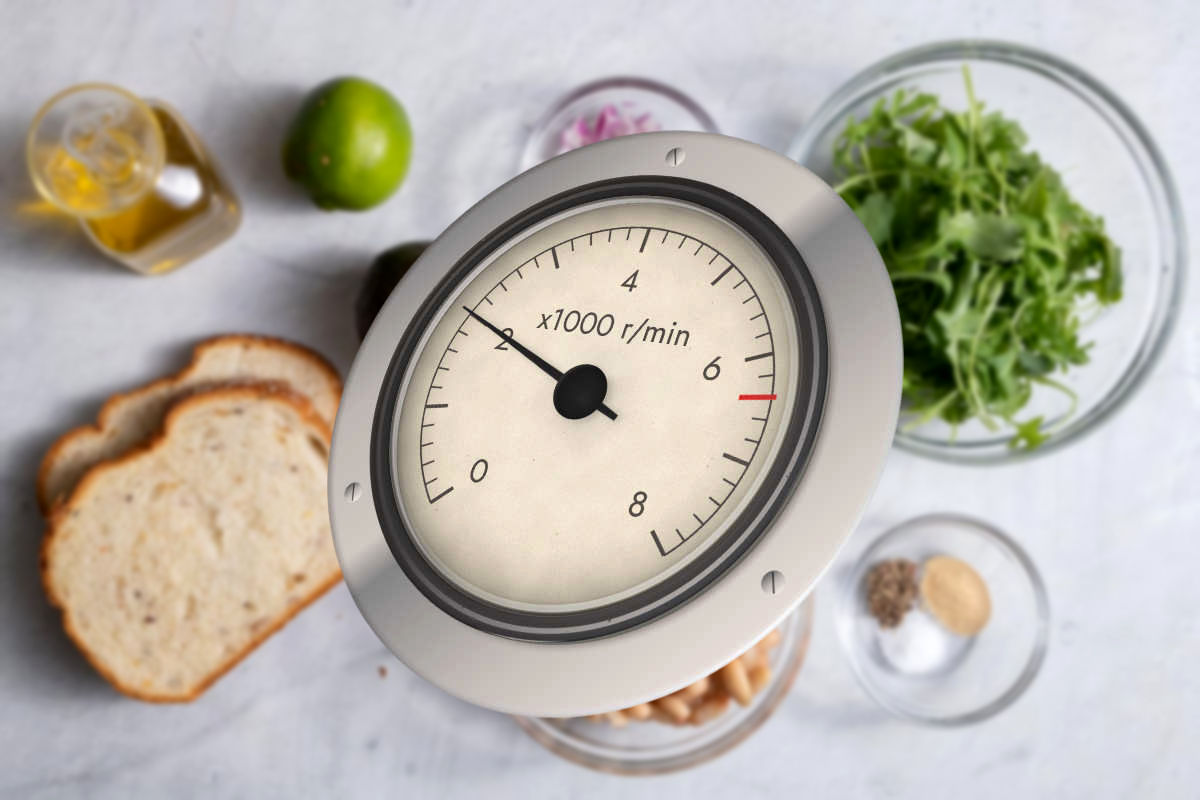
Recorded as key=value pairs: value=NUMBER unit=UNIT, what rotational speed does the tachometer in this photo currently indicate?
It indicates value=2000 unit=rpm
